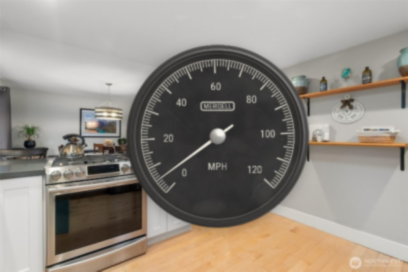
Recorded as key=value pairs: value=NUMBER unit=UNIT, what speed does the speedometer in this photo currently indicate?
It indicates value=5 unit=mph
